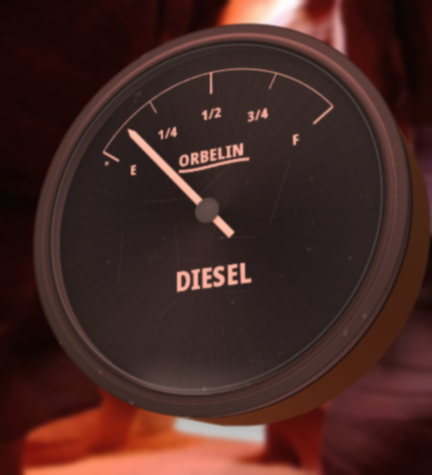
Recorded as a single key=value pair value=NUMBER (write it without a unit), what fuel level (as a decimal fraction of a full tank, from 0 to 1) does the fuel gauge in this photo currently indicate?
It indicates value=0.125
